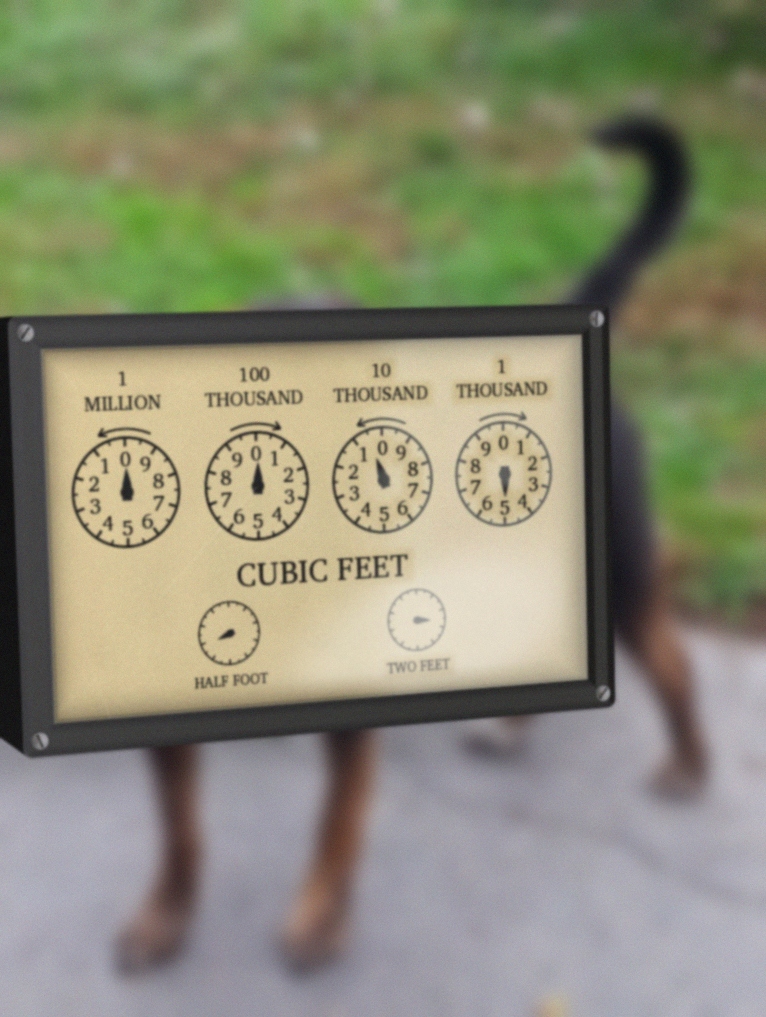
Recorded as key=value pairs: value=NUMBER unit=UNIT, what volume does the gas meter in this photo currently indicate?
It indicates value=500 unit=ft³
